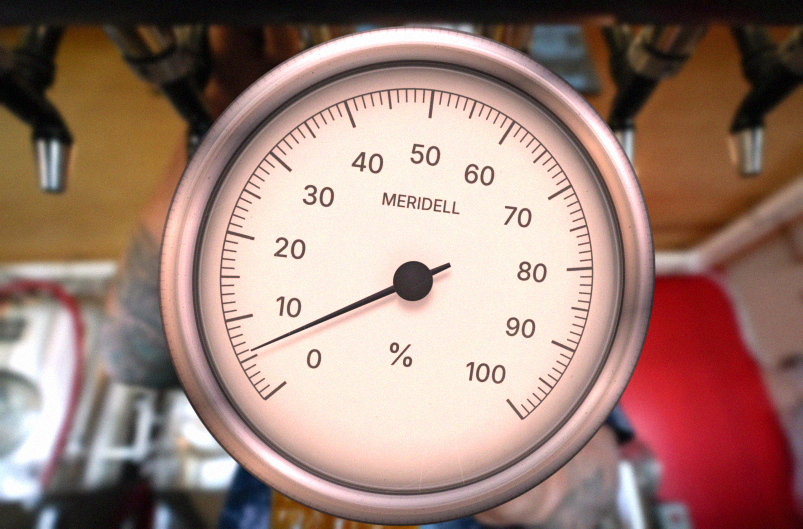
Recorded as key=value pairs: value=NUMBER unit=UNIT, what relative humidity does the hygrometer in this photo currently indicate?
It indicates value=6 unit=%
